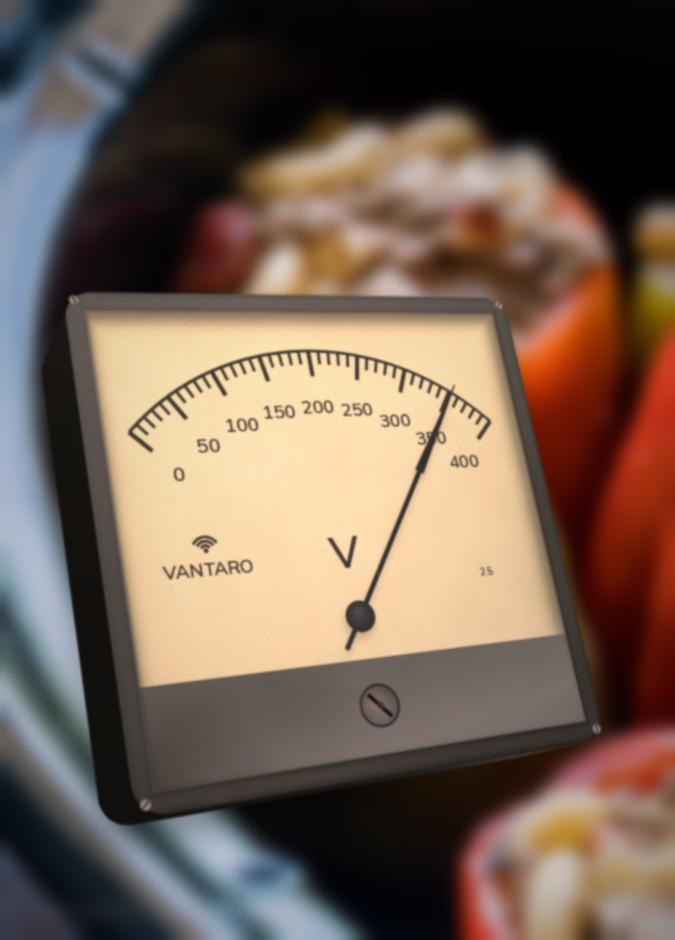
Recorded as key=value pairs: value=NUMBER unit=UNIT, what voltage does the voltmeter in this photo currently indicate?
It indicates value=350 unit=V
